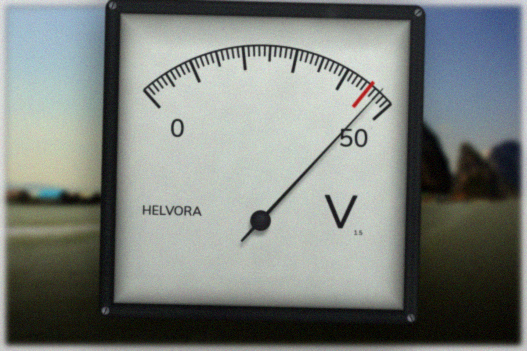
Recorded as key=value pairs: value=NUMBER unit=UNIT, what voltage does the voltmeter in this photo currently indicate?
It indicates value=47 unit=V
